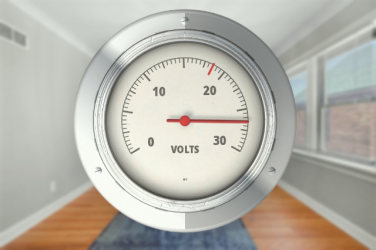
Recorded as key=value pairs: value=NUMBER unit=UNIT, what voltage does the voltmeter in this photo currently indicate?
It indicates value=26.5 unit=V
